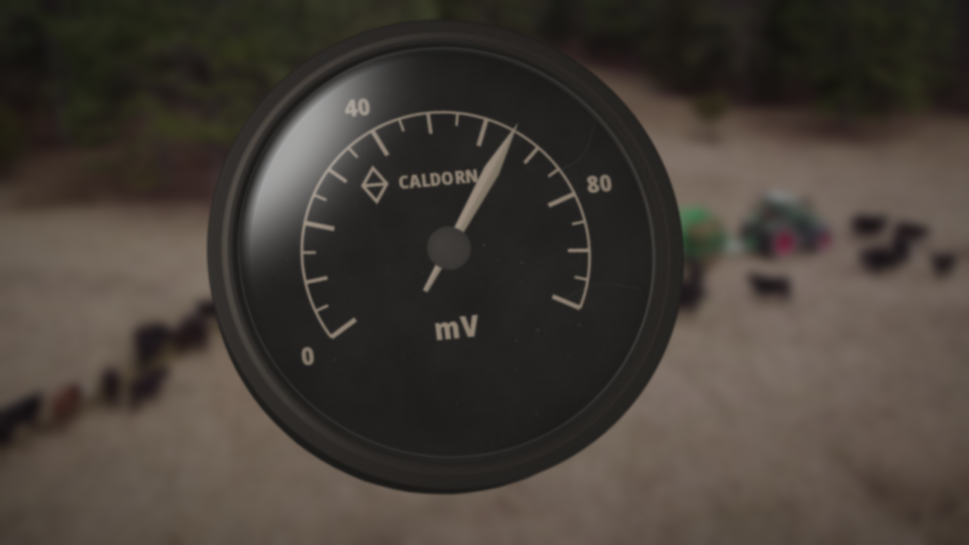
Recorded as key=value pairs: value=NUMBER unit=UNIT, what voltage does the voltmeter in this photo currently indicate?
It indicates value=65 unit=mV
